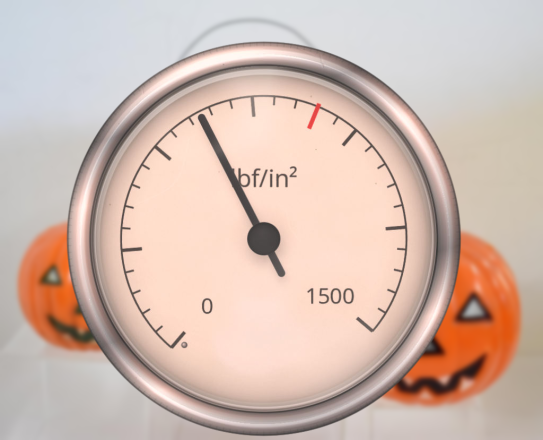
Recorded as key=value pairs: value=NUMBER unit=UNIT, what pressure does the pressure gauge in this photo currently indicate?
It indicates value=625 unit=psi
